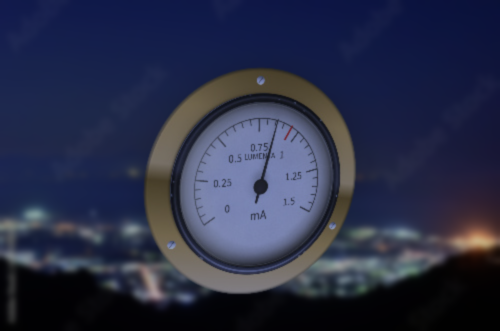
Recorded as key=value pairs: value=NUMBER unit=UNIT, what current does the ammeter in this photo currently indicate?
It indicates value=0.85 unit=mA
